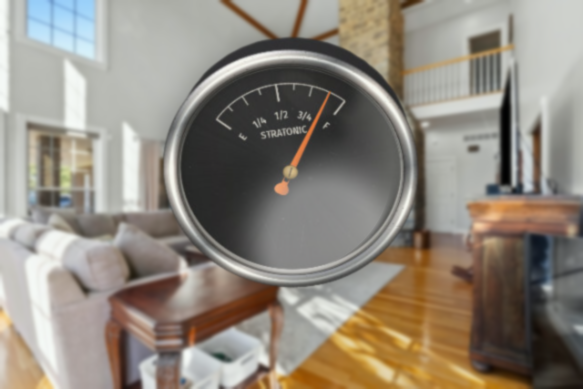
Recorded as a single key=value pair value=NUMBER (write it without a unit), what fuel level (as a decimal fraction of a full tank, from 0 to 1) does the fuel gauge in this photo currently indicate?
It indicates value=0.875
